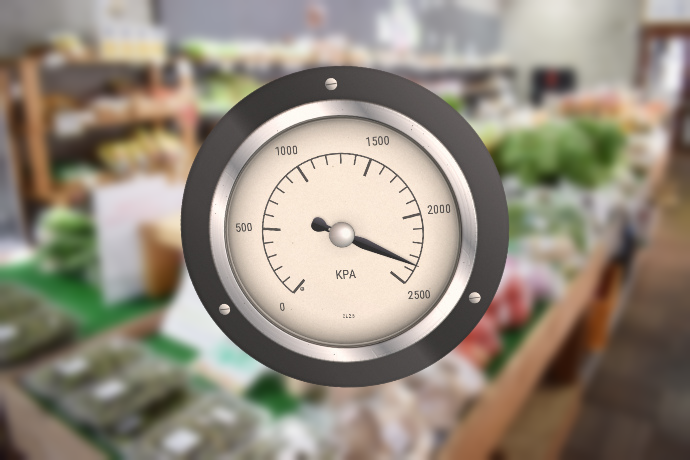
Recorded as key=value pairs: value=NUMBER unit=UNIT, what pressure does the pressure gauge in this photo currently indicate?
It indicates value=2350 unit=kPa
